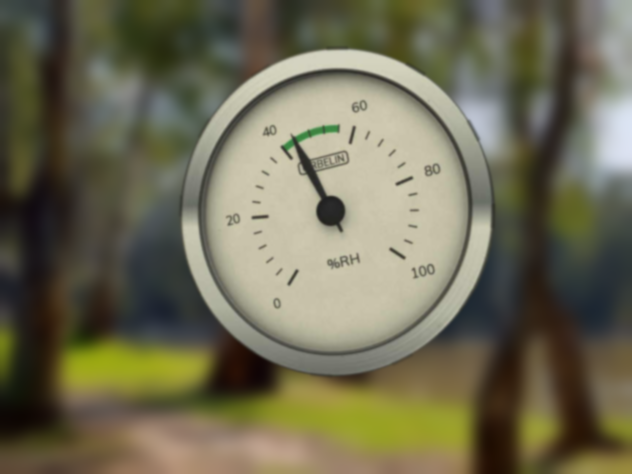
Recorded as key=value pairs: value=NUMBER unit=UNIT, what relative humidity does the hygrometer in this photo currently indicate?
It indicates value=44 unit=%
